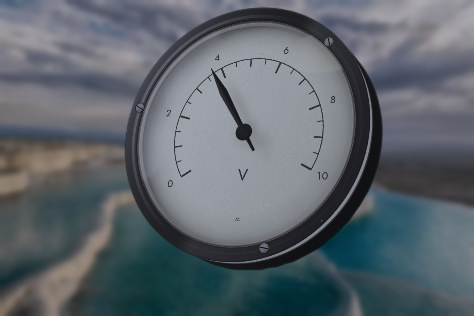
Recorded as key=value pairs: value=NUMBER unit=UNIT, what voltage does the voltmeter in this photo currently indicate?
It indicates value=3.75 unit=V
